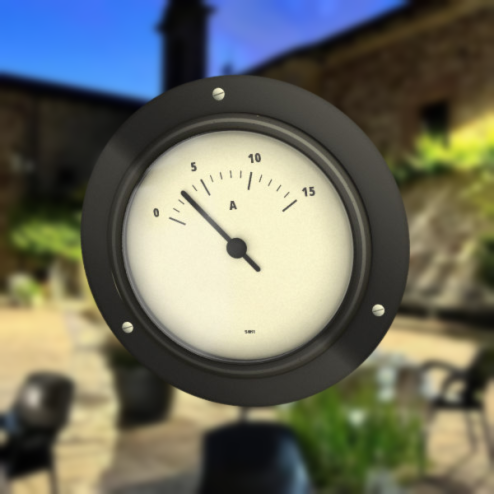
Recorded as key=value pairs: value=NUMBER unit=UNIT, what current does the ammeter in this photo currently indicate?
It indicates value=3 unit=A
